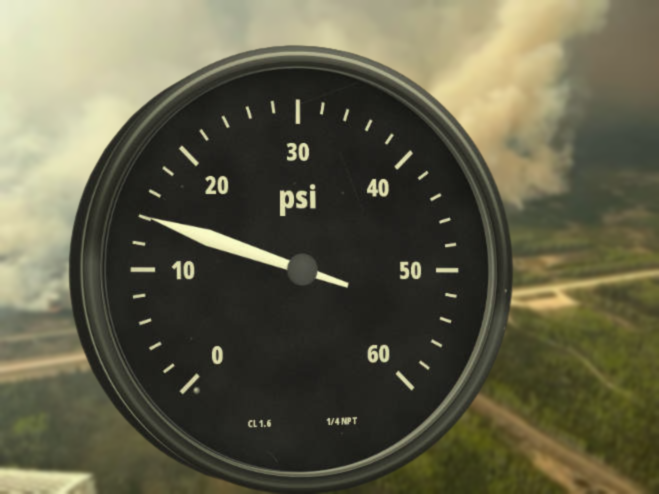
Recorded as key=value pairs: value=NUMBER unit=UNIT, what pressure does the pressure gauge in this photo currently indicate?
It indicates value=14 unit=psi
